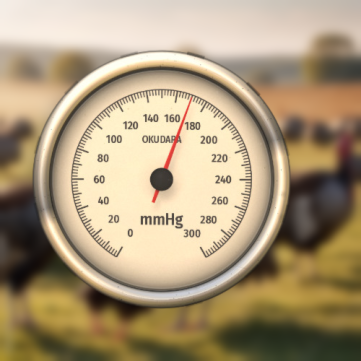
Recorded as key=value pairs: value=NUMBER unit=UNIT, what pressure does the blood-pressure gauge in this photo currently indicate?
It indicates value=170 unit=mmHg
